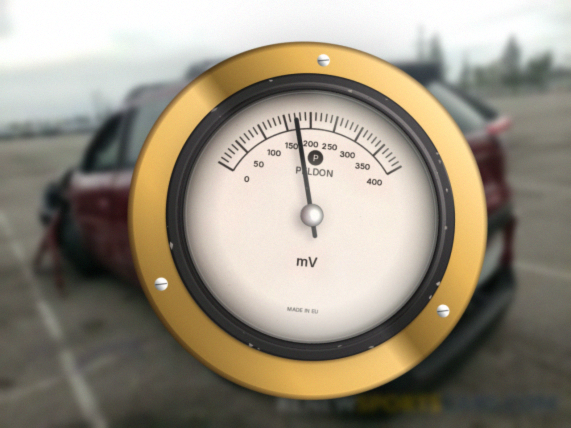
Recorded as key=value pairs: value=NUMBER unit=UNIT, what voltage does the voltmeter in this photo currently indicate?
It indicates value=170 unit=mV
